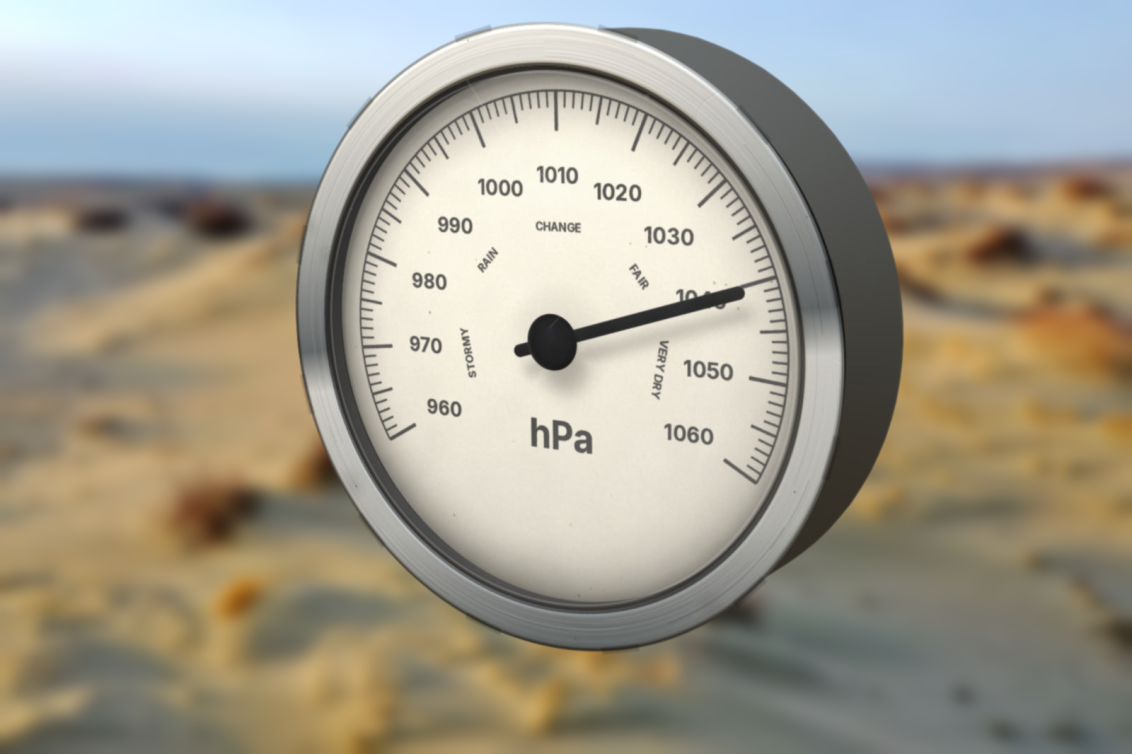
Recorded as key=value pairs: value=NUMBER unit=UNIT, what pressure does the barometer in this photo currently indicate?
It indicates value=1040.5 unit=hPa
